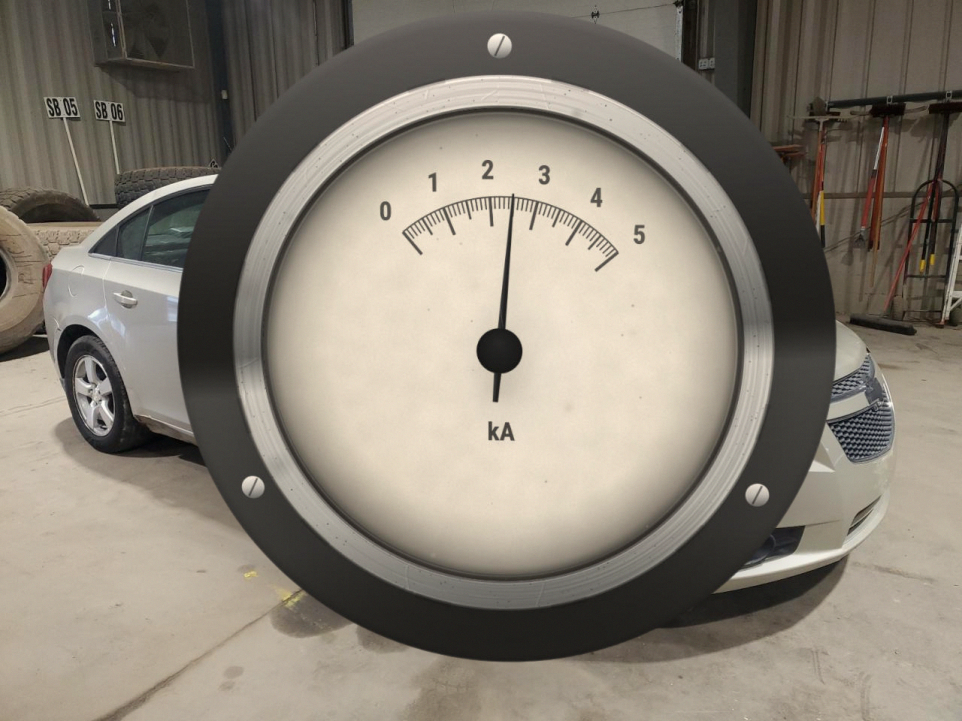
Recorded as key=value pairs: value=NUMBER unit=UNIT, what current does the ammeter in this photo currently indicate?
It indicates value=2.5 unit=kA
